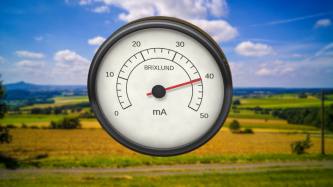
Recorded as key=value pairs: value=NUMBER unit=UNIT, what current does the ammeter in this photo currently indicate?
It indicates value=40 unit=mA
